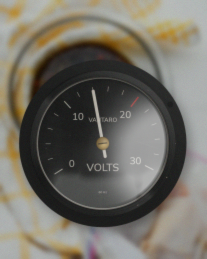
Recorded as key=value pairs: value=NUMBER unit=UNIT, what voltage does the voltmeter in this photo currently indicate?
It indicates value=14 unit=V
